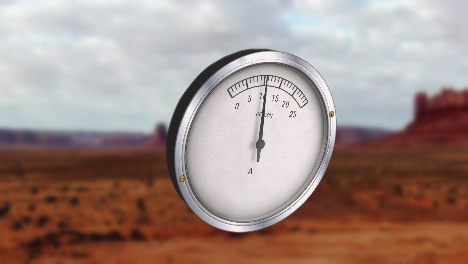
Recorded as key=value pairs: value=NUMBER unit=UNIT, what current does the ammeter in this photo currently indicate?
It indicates value=10 unit=A
